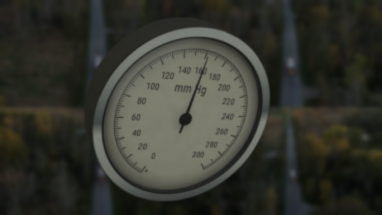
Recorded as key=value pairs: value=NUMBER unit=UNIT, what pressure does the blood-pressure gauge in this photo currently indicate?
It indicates value=160 unit=mmHg
